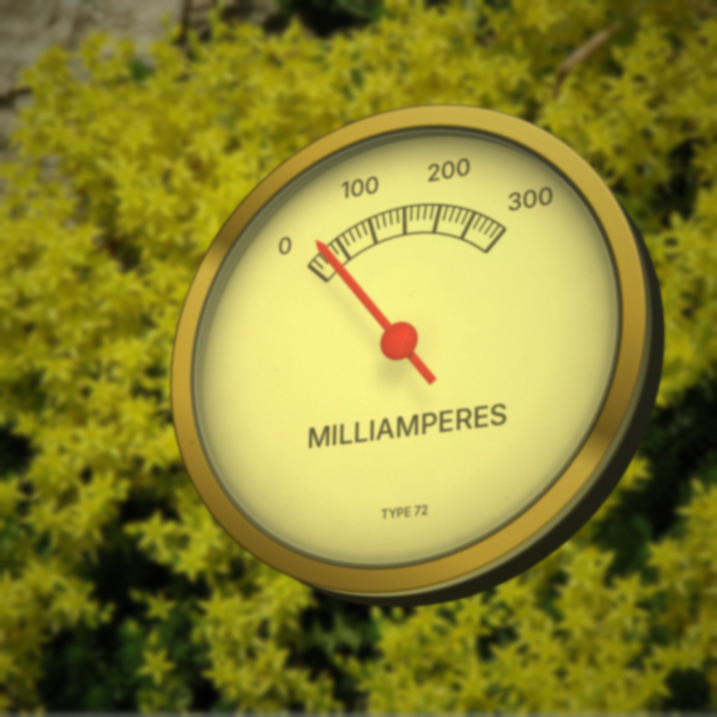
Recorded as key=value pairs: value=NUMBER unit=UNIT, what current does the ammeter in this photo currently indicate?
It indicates value=30 unit=mA
